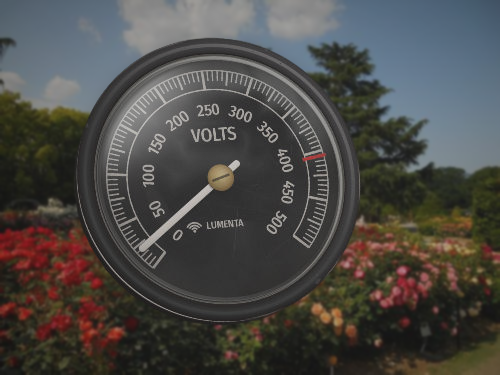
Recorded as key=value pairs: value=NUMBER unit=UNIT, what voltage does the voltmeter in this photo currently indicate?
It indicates value=20 unit=V
